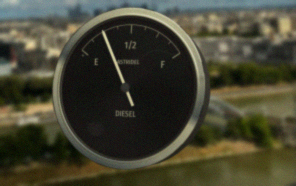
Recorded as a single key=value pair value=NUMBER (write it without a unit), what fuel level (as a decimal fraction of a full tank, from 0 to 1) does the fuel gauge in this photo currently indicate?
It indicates value=0.25
